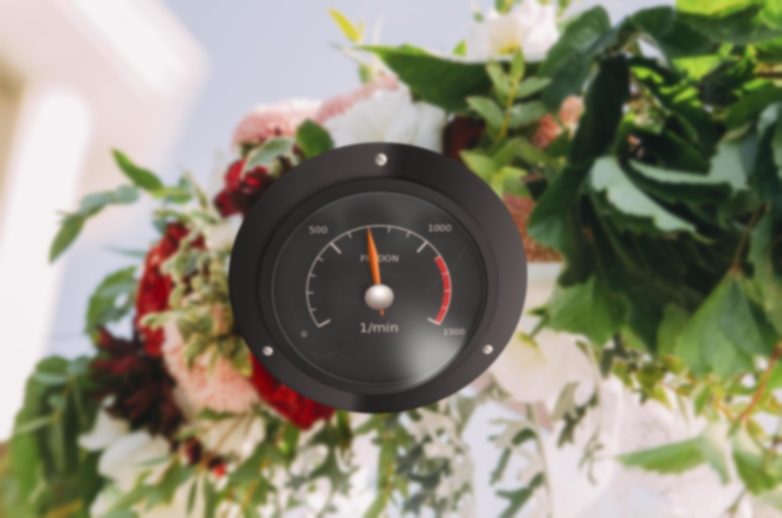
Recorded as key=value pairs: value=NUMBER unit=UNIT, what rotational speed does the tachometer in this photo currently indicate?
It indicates value=700 unit=rpm
